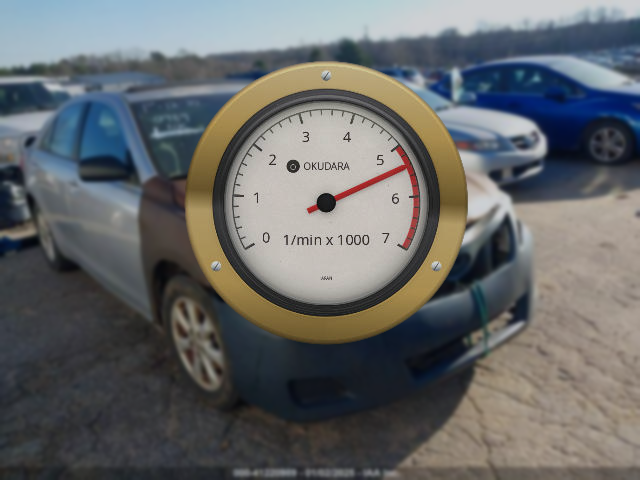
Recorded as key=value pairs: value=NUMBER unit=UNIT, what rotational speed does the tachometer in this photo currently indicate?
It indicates value=5400 unit=rpm
